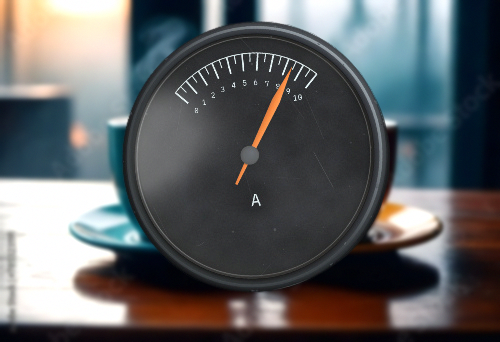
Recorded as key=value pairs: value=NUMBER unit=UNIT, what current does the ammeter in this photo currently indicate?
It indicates value=8.5 unit=A
